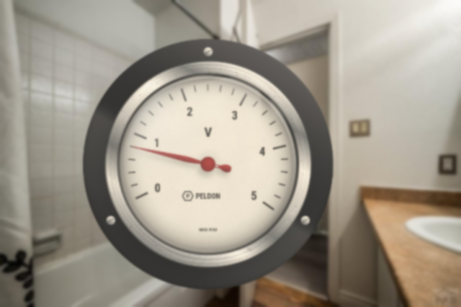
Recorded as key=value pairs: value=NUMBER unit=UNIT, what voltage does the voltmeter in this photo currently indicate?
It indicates value=0.8 unit=V
